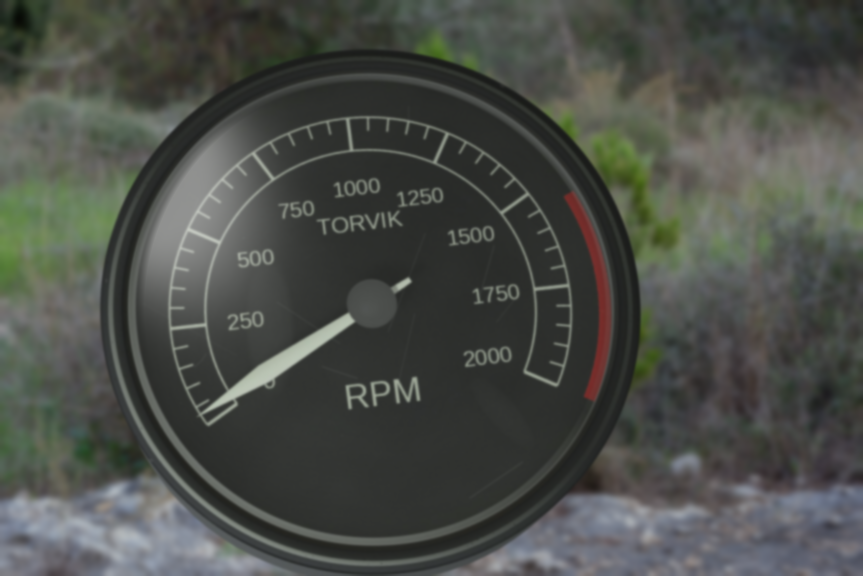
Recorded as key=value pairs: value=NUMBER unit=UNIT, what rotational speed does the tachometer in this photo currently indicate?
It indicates value=25 unit=rpm
